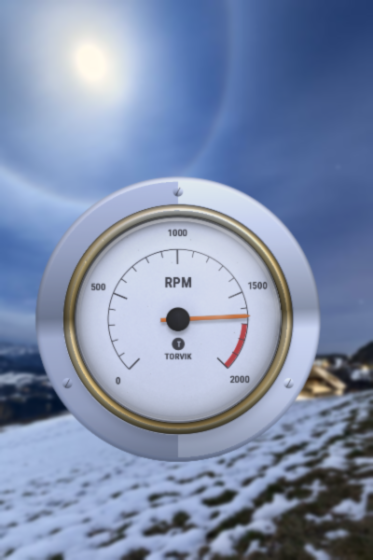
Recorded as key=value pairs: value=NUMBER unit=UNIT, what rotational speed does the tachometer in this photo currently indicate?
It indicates value=1650 unit=rpm
